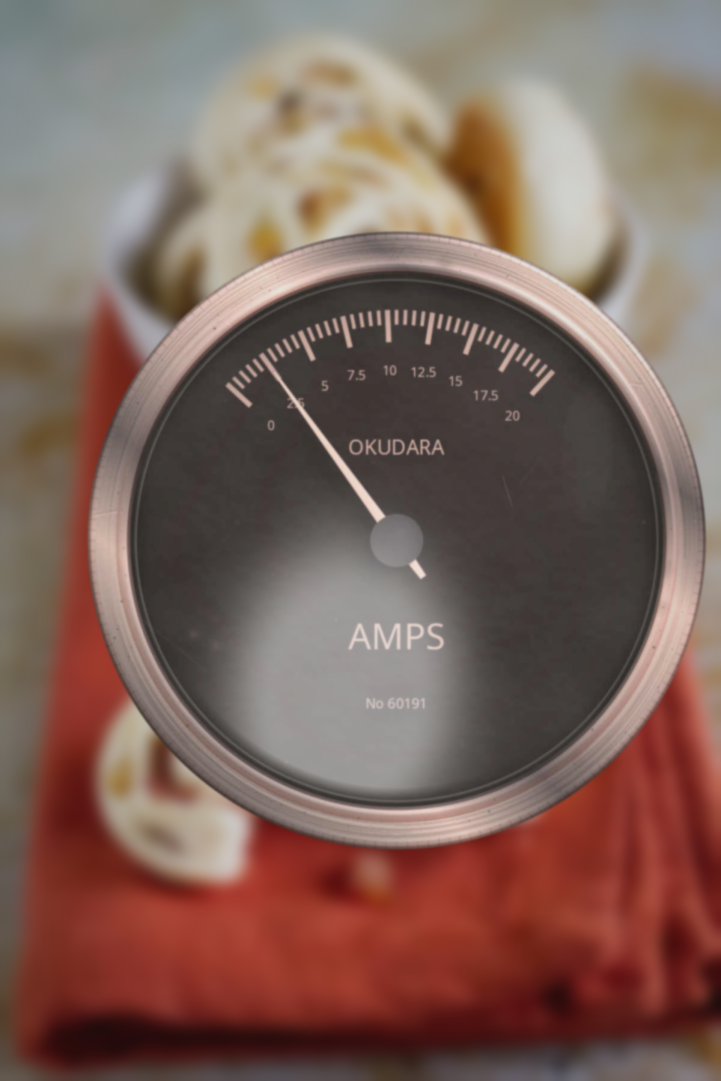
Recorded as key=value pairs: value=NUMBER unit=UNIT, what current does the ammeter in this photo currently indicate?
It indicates value=2.5 unit=A
